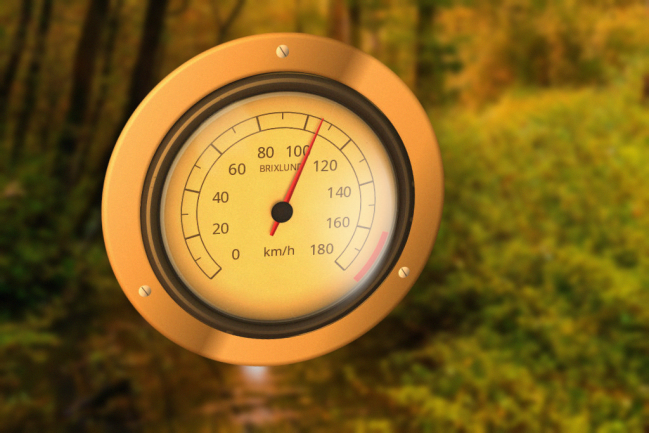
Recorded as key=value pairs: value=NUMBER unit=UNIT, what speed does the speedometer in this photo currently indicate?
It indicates value=105 unit=km/h
